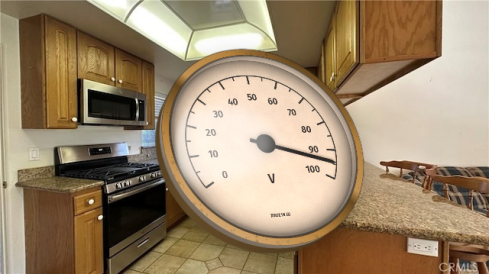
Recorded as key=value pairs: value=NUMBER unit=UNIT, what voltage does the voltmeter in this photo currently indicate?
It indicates value=95 unit=V
